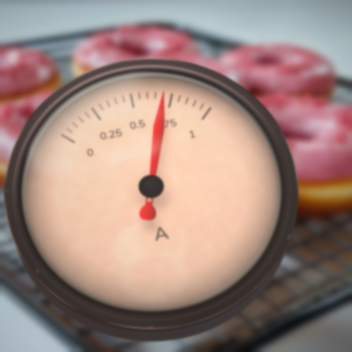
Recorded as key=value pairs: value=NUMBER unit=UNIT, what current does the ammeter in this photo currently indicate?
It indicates value=0.7 unit=A
